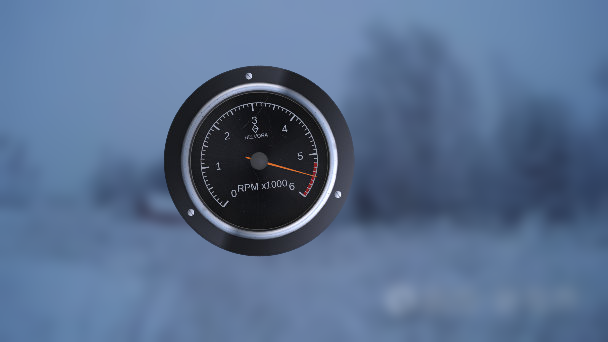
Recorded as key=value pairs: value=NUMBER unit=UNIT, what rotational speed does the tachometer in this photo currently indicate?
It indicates value=5500 unit=rpm
